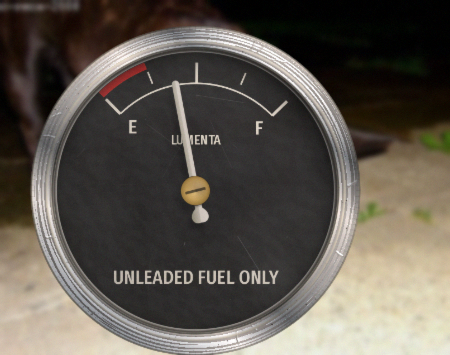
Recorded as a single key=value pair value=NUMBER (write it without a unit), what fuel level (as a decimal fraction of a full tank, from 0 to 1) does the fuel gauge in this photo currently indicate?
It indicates value=0.375
